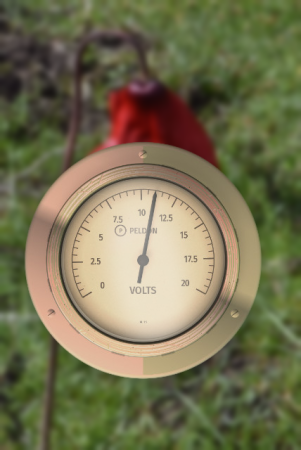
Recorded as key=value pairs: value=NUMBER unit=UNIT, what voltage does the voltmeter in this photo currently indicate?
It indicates value=11 unit=V
